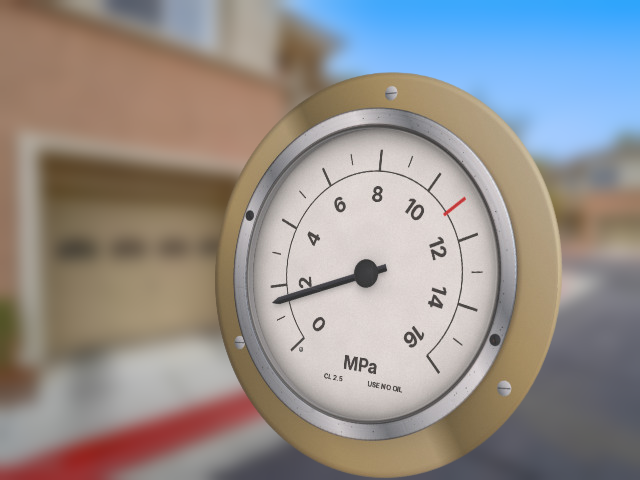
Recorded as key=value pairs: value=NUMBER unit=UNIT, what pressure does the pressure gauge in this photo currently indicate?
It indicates value=1.5 unit=MPa
